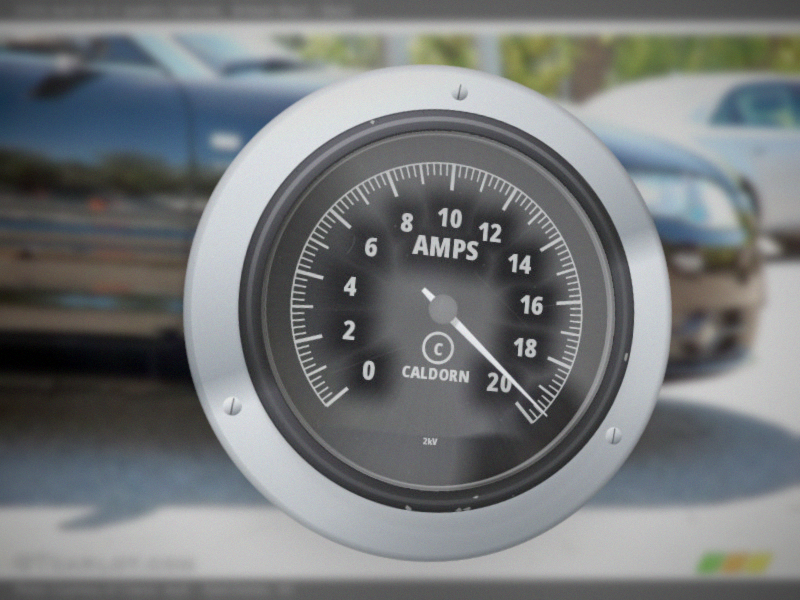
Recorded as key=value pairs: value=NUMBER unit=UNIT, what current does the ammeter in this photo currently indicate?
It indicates value=19.6 unit=A
